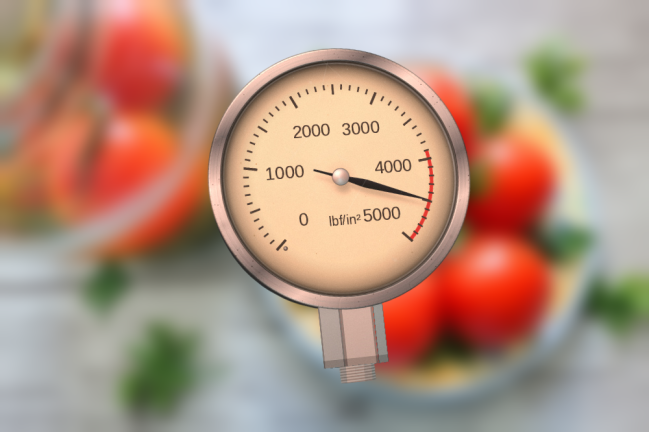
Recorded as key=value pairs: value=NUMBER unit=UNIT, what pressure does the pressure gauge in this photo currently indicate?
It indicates value=4500 unit=psi
